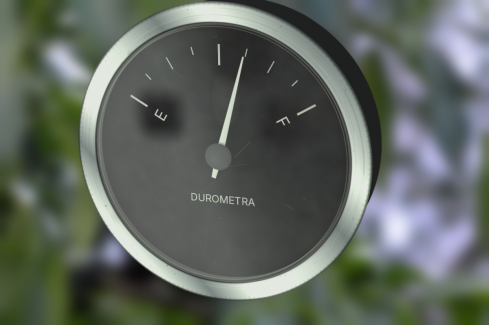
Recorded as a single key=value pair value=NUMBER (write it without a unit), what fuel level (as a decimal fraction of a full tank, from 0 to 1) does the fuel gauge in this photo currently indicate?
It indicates value=0.625
